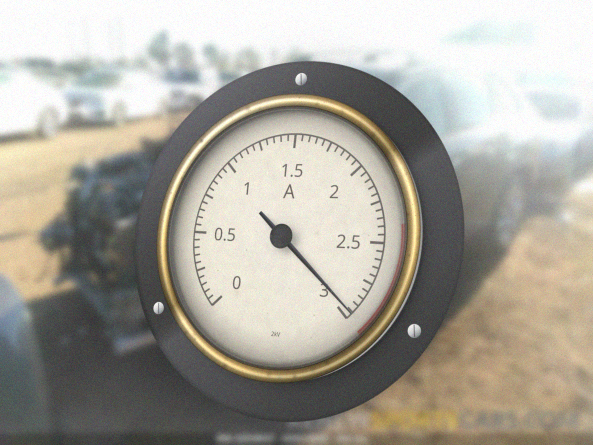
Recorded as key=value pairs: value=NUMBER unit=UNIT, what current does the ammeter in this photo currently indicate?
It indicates value=2.95 unit=A
